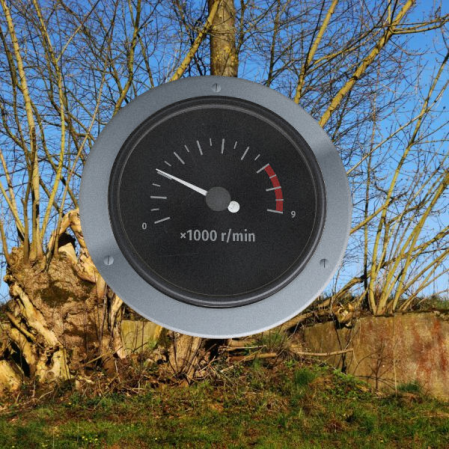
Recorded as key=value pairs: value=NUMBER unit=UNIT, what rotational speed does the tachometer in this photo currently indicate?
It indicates value=2000 unit=rpm
